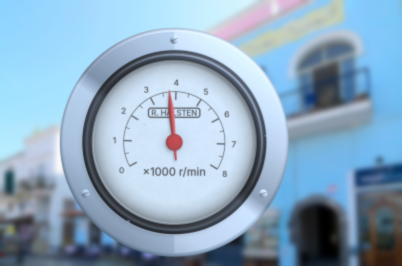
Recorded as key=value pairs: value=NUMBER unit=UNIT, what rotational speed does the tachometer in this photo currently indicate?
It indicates value=3750 unit=rpm
